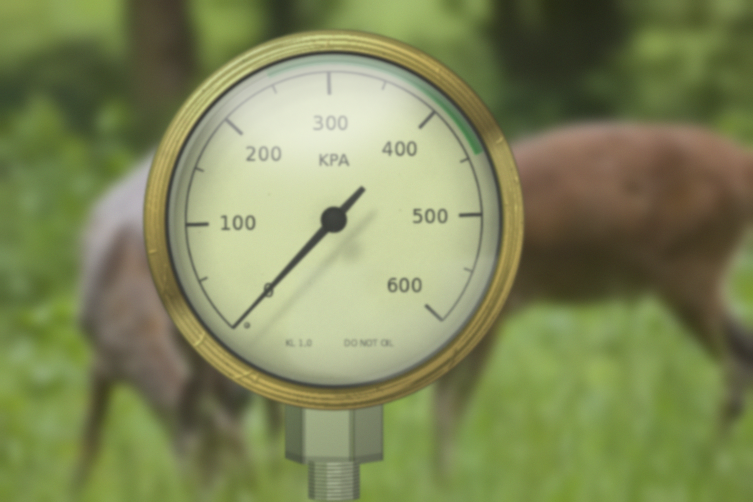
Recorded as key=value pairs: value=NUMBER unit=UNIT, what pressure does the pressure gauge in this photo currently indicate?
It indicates value=0 unit=kPa
